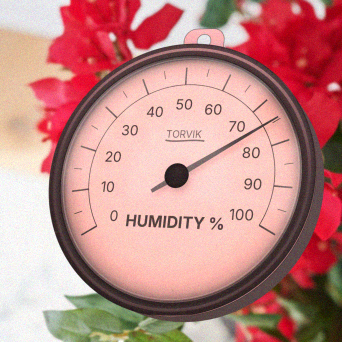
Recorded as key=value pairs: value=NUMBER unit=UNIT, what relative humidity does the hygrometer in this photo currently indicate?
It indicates value=75 unit=%
